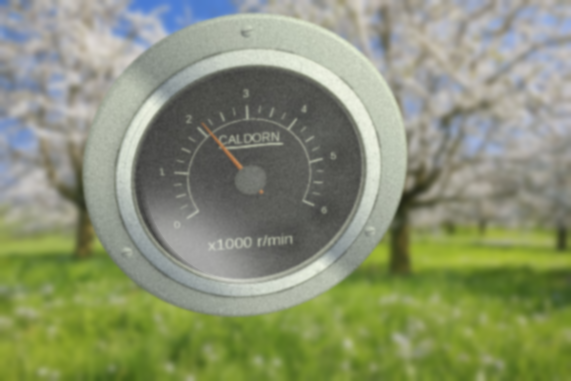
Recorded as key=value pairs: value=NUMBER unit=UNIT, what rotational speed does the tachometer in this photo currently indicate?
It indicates value=2125 unit=rpm
